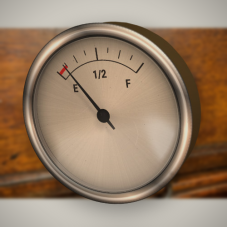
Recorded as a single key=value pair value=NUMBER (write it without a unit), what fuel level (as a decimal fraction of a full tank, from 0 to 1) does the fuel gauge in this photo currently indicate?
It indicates value=0.125
